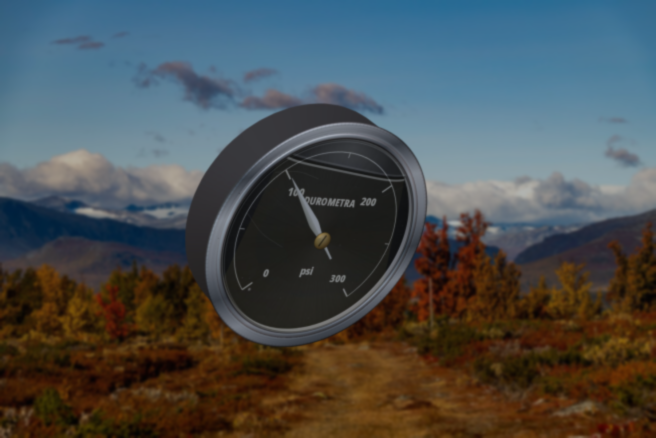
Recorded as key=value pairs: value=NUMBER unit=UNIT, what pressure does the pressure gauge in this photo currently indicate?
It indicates value=100 unit=psi
